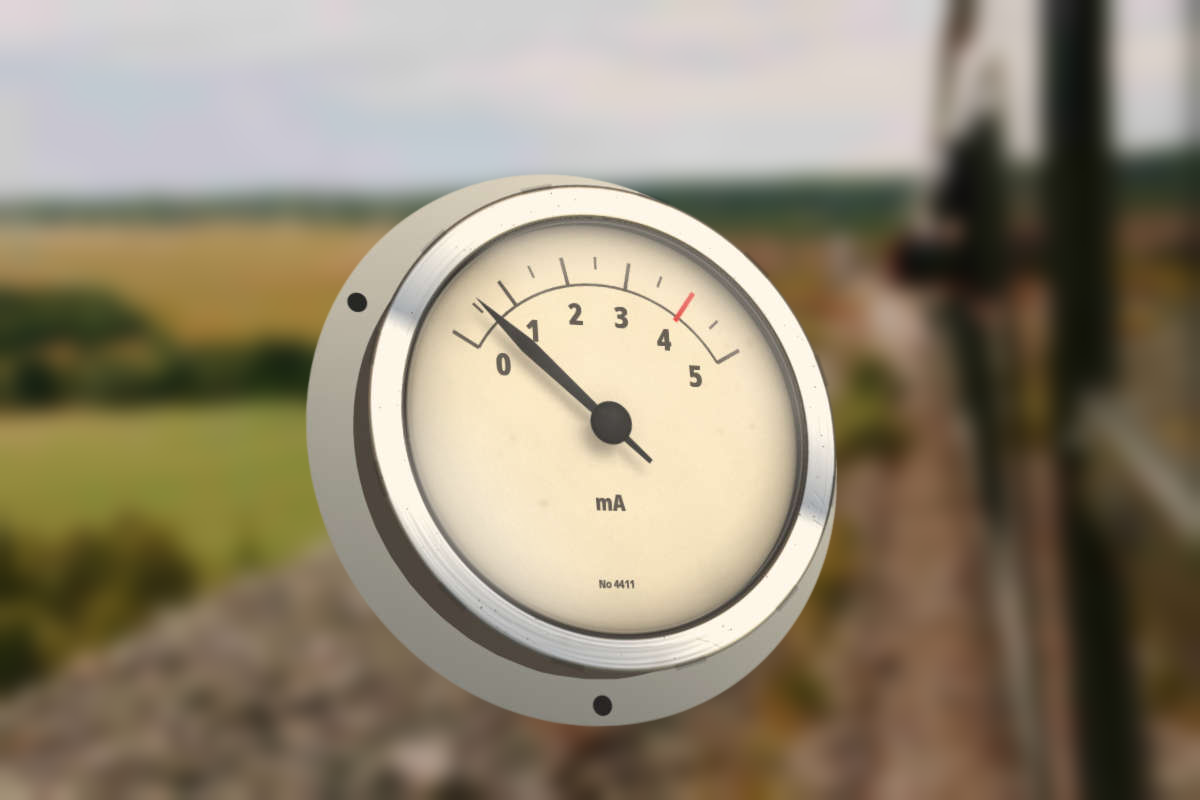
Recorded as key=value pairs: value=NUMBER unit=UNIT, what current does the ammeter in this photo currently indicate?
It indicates value=0.5 unit=mA
